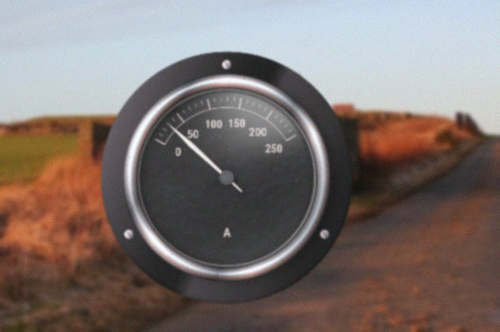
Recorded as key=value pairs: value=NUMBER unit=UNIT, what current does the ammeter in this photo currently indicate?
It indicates value=30 unit=A
